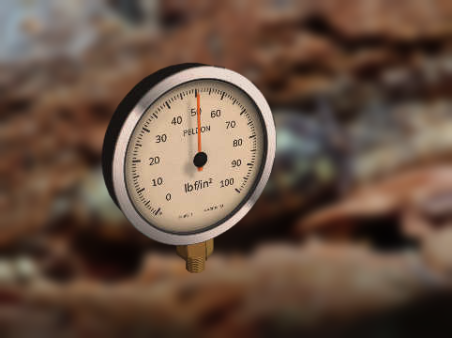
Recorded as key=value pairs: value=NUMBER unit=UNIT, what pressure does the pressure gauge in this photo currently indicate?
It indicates value=50 unit=psi
